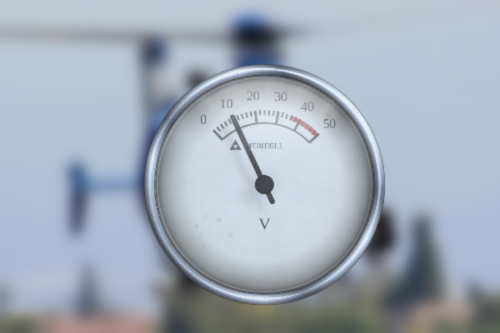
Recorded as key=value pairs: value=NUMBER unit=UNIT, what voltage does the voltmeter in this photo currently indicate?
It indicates value=10 unit=V
